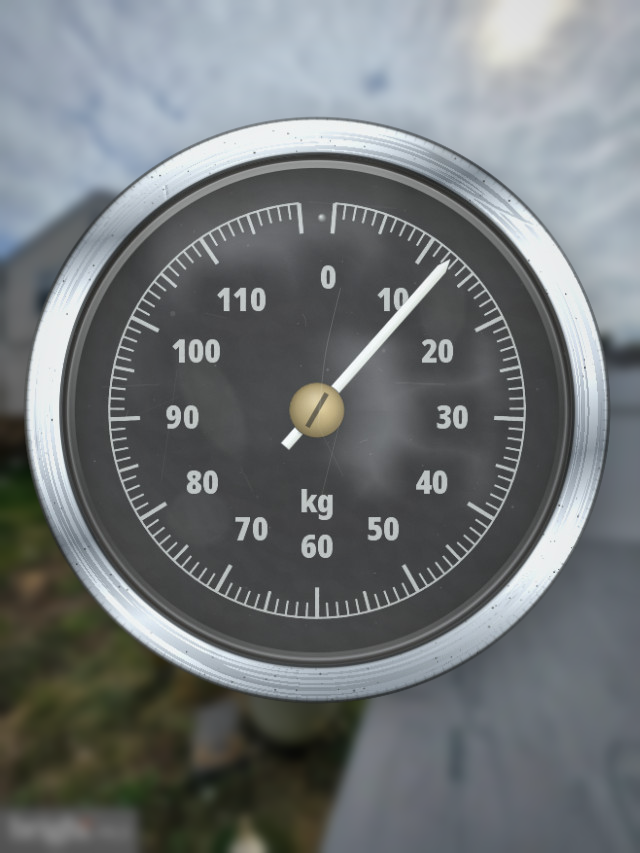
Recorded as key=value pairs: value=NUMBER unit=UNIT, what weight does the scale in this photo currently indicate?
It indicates value=12.5 unit=kg
